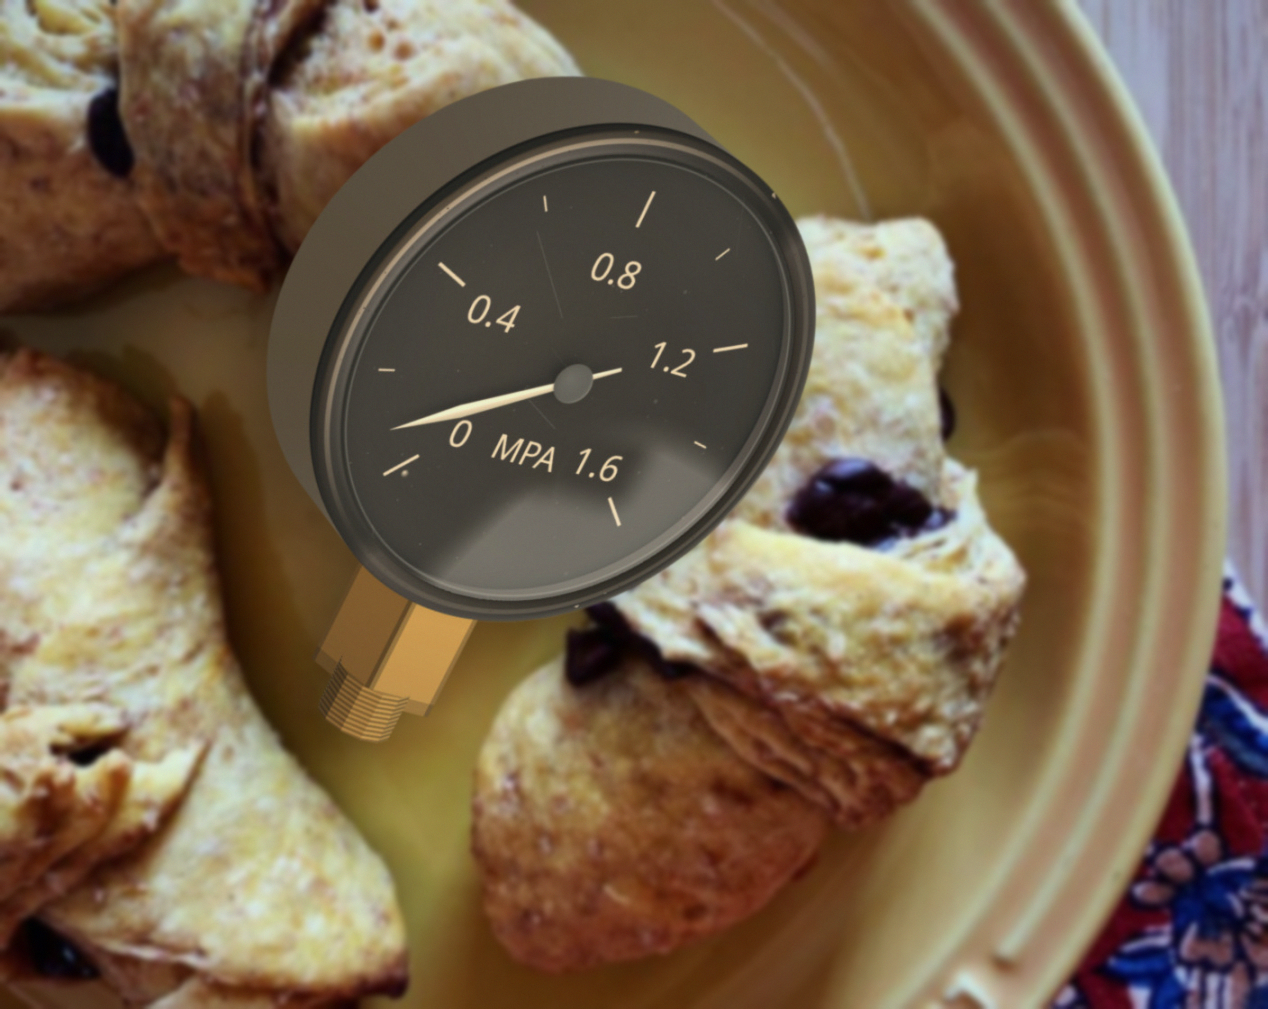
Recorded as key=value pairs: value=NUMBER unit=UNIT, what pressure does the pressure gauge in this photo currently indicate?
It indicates value=0.1 unit=MPa
